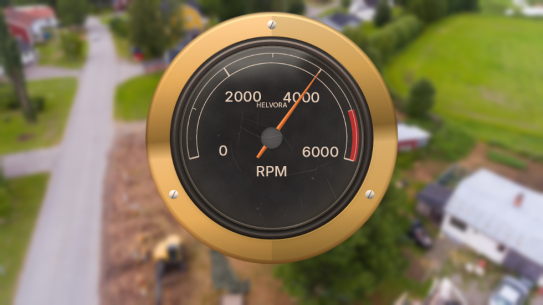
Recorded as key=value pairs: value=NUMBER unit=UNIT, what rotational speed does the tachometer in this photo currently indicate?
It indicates value=4000 unit=rpm
